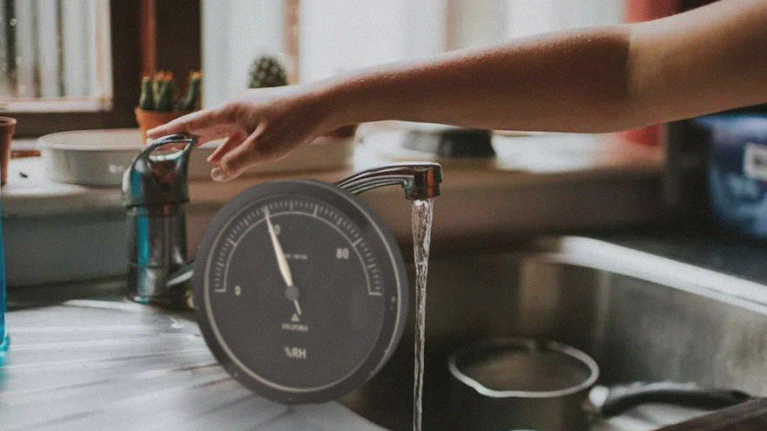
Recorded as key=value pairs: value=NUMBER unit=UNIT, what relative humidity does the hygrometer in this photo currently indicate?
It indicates value=40 unit=%
